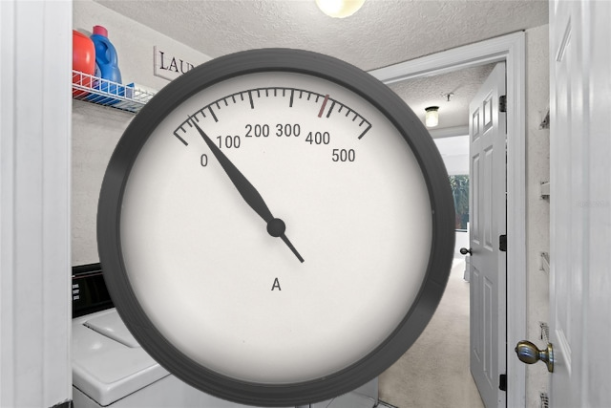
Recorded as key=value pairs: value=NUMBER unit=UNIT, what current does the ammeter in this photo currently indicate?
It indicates value=50 unit=A
